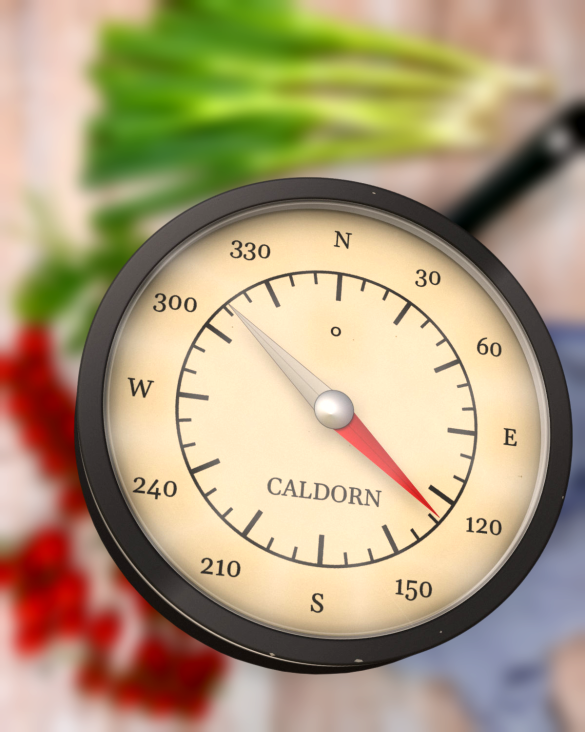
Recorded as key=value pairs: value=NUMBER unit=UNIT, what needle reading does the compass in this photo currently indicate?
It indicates value=130 unit=°
